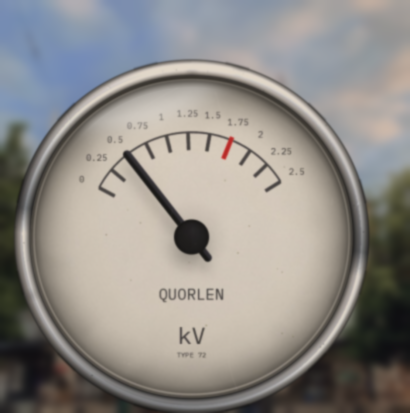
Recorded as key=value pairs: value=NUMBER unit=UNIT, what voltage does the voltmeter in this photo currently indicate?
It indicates value=0.5 unit=kV
